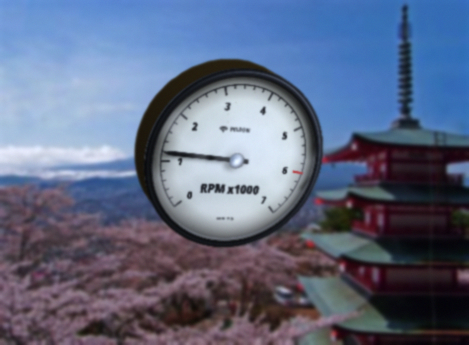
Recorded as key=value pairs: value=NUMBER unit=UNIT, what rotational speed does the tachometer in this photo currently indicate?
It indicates value=1200 unit=rpm
